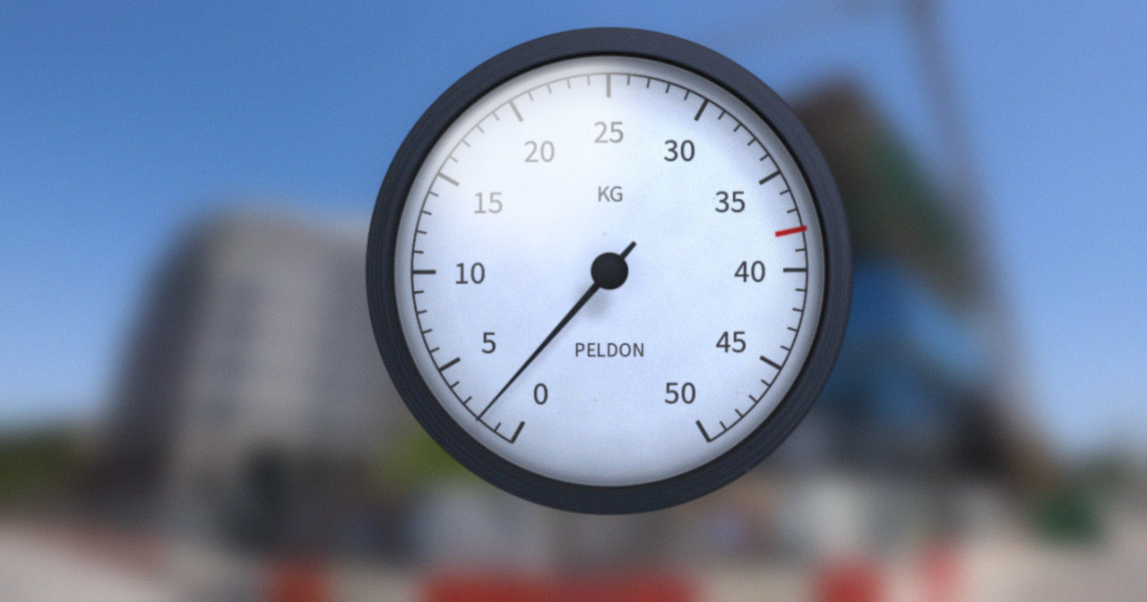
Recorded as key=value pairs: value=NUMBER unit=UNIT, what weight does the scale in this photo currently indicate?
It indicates value=2 unit=kg
